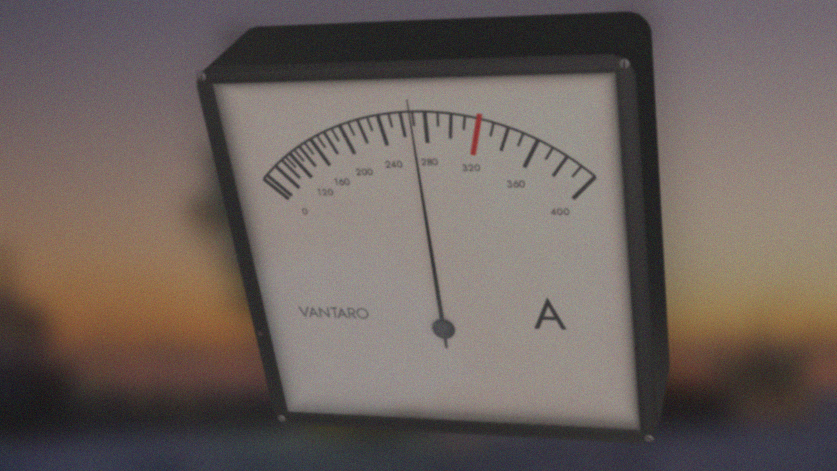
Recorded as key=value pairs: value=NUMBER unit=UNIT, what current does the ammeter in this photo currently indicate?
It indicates value=270 unit=A
